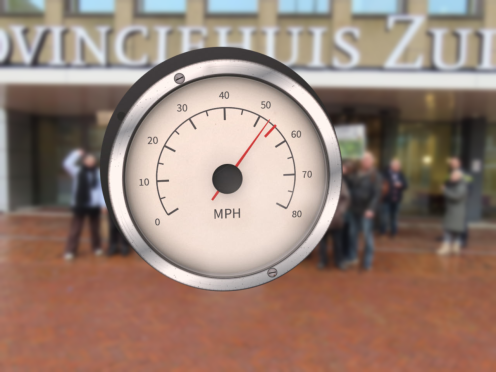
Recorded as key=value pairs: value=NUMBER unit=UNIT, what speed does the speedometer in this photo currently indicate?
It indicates value=52.5 unit=mph
